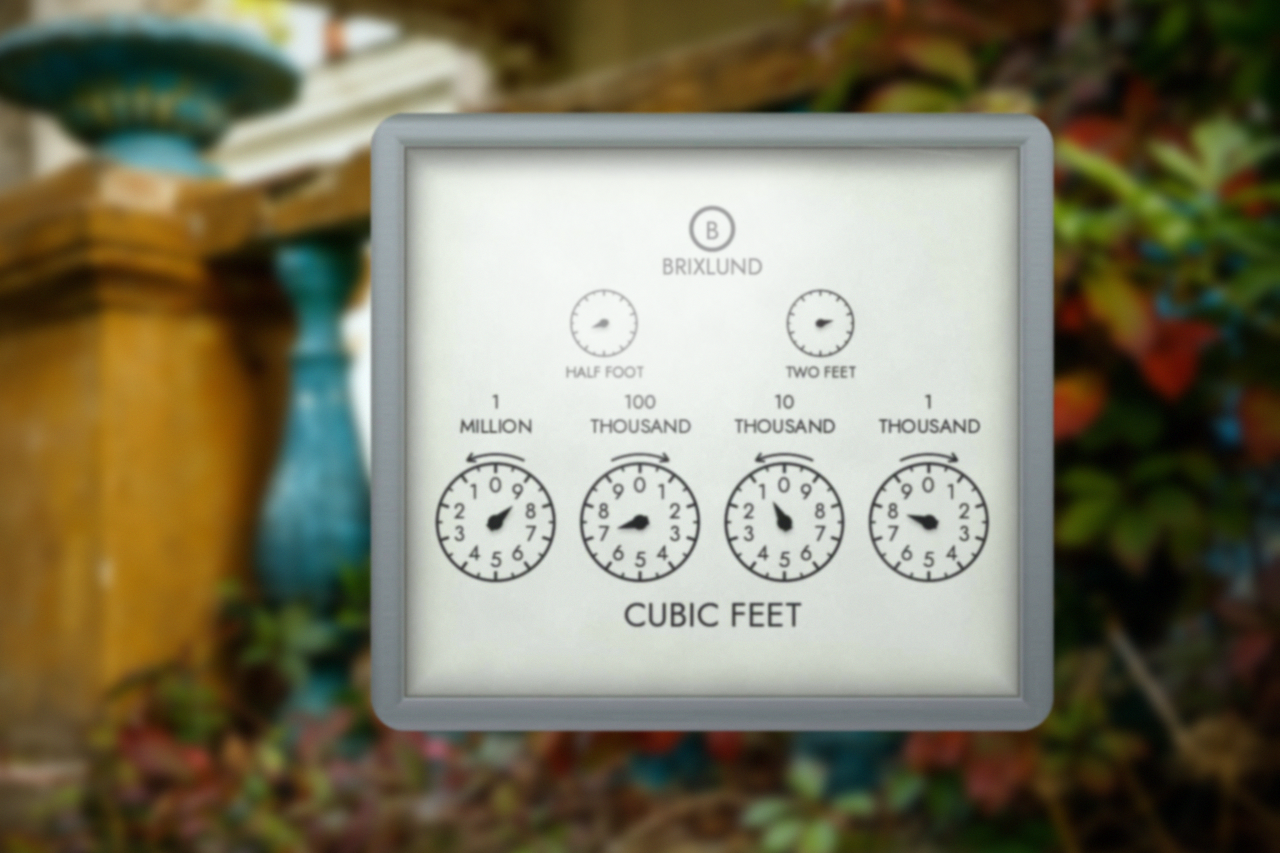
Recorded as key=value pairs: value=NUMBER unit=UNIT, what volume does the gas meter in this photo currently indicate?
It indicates value=870800 unit=ft³
